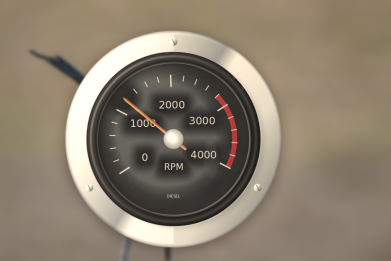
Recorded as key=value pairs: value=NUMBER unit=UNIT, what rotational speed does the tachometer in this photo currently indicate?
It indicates value=1200 unit=rpm
